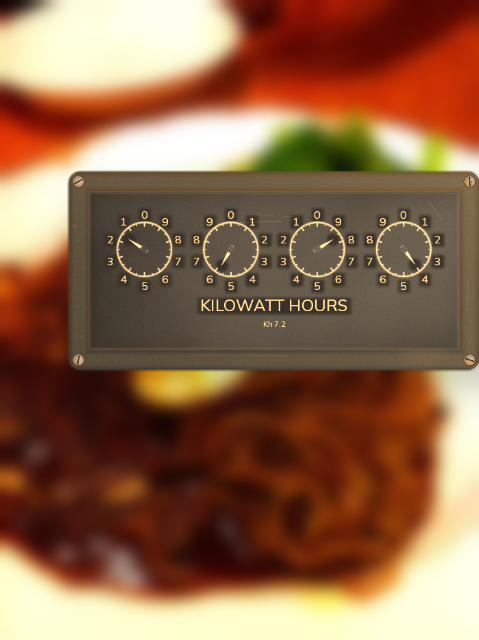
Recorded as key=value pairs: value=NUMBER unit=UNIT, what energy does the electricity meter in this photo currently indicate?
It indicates value=1584 unit=kWh
